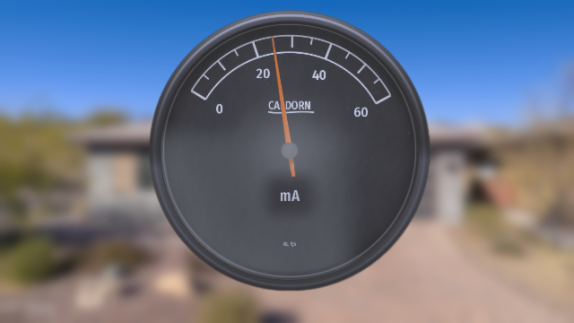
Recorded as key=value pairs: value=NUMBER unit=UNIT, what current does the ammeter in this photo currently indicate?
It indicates value=25 unit=mA
